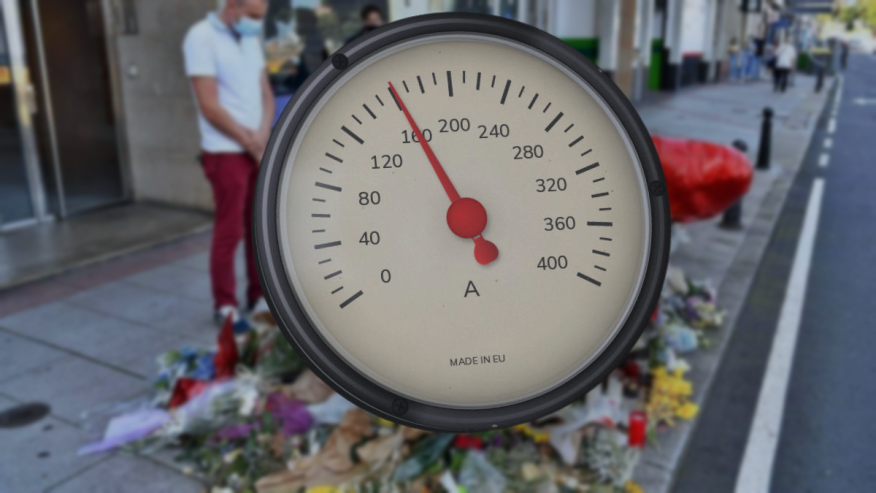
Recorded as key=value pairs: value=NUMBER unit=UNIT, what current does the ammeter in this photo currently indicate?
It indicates value=160 unit=A
